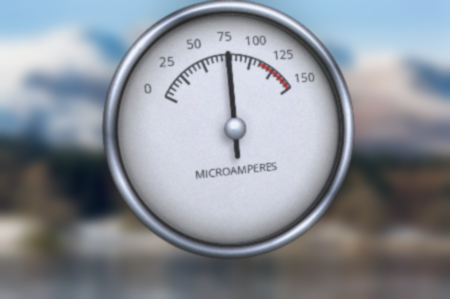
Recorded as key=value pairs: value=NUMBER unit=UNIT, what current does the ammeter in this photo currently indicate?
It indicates value=75 unit=µA
